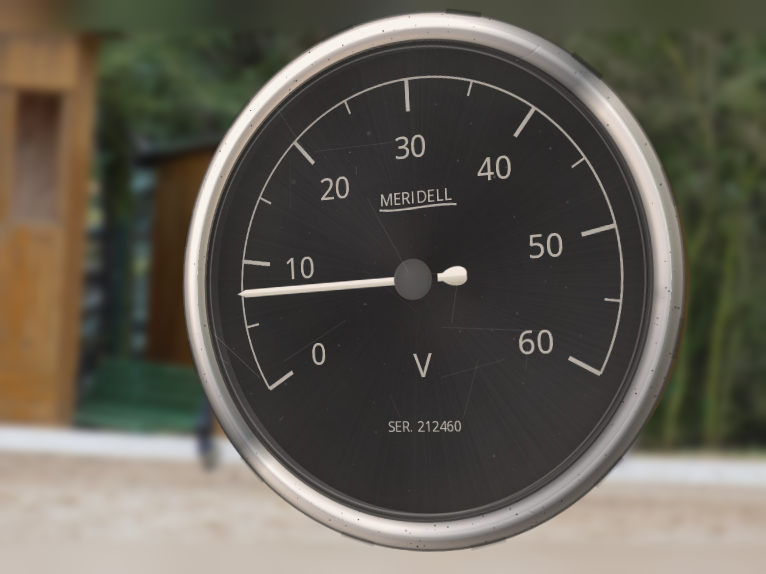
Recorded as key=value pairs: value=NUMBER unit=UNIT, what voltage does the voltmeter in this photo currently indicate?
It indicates value=7.5 unit=V
